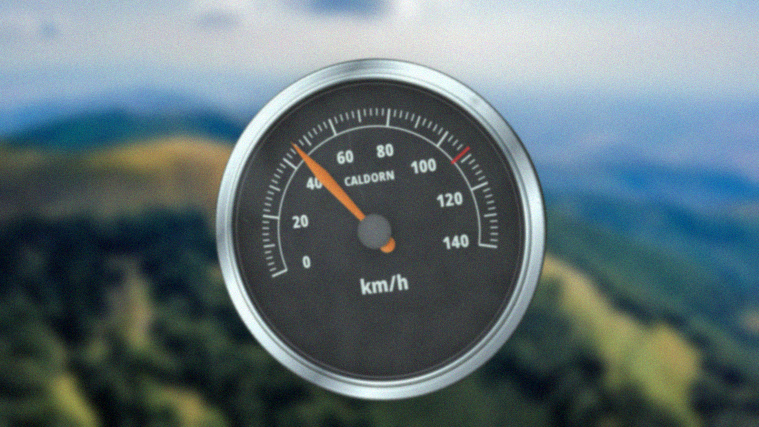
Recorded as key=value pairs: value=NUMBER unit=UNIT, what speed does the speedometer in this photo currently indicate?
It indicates value=46 unit=km/h
